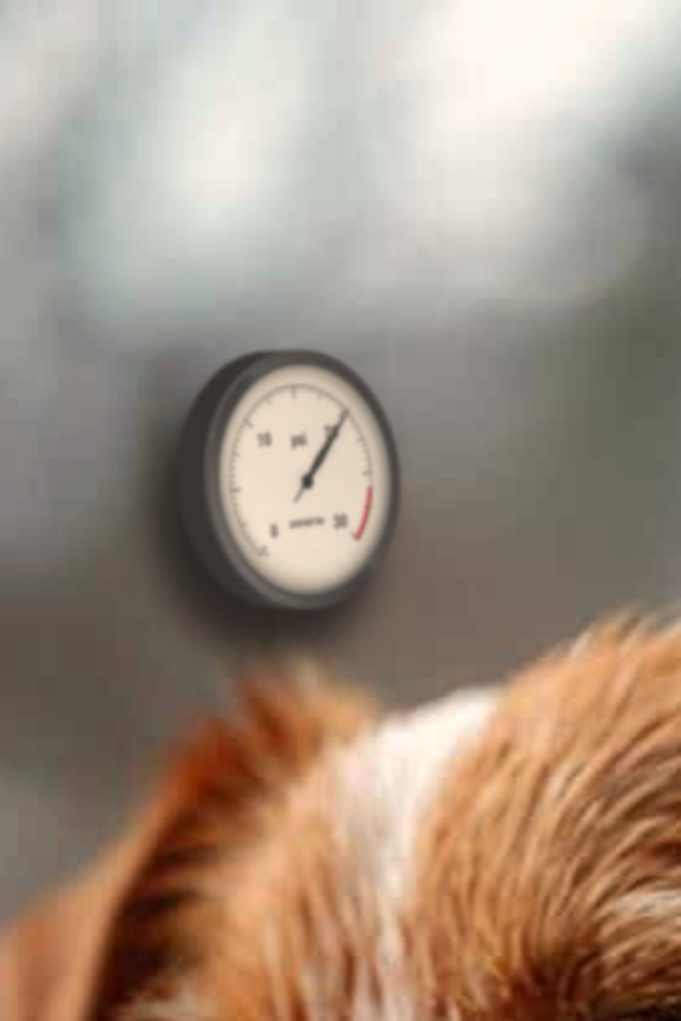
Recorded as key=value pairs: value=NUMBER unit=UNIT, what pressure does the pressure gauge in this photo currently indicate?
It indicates value=20 unit=psi
